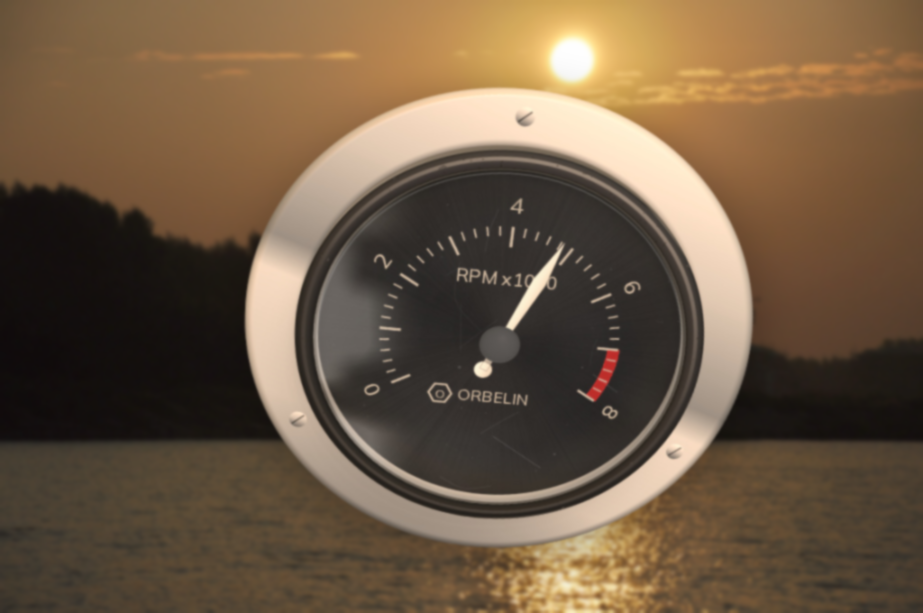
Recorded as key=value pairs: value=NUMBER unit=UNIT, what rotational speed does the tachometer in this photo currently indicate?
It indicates value=4800 unit=rpm
